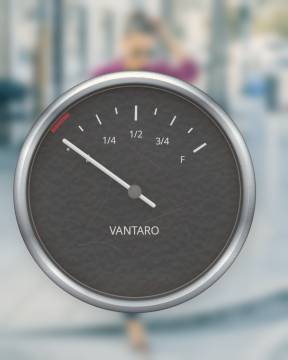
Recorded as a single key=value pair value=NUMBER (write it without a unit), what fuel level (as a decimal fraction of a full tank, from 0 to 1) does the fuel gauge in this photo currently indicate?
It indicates value=0
